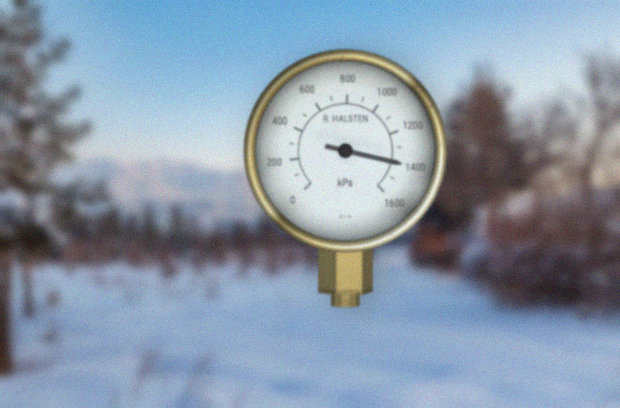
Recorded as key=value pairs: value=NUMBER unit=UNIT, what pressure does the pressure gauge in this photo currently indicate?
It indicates value=1400 unit=kPa
